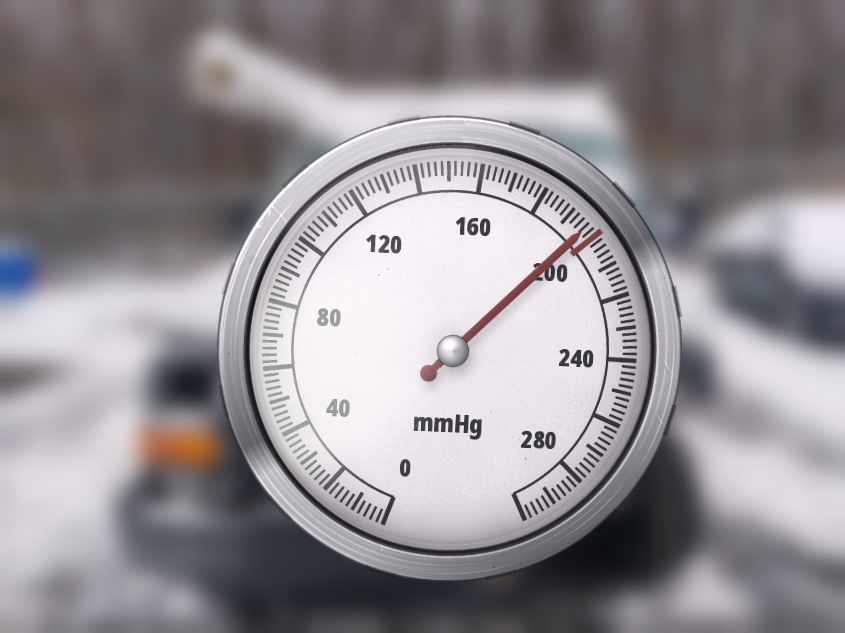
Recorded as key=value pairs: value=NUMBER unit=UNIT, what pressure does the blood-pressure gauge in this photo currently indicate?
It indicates value=196 unit=mmHg
